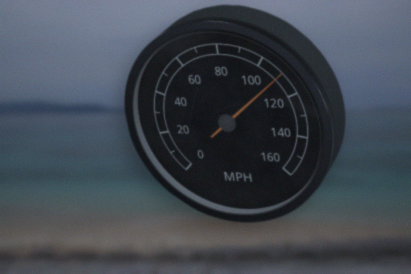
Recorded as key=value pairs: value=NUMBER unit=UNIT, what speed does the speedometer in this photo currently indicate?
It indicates value=110 unit=mph
